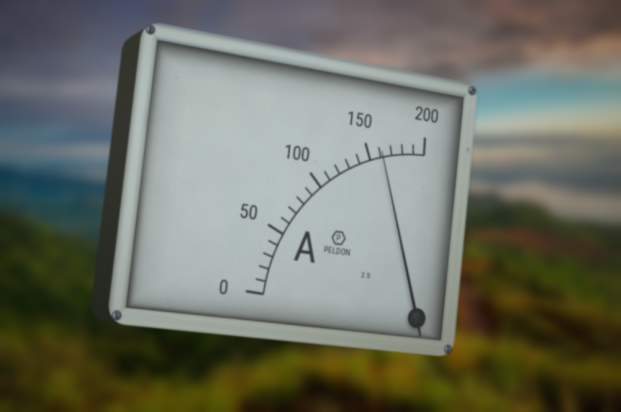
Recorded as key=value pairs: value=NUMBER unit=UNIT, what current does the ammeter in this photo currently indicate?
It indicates value=160 unit=A
